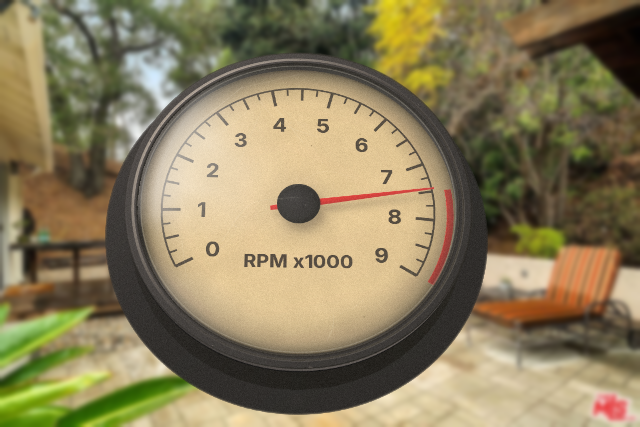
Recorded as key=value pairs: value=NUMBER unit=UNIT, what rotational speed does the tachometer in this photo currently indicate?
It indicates value=7500 unit=rpm
